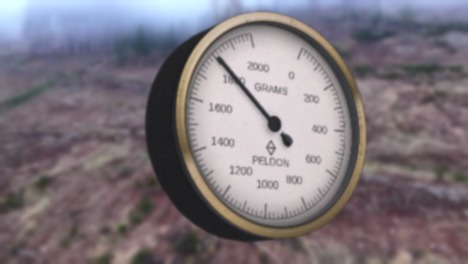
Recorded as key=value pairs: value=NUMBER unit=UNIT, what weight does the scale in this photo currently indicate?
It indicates value=1800 unit=g
